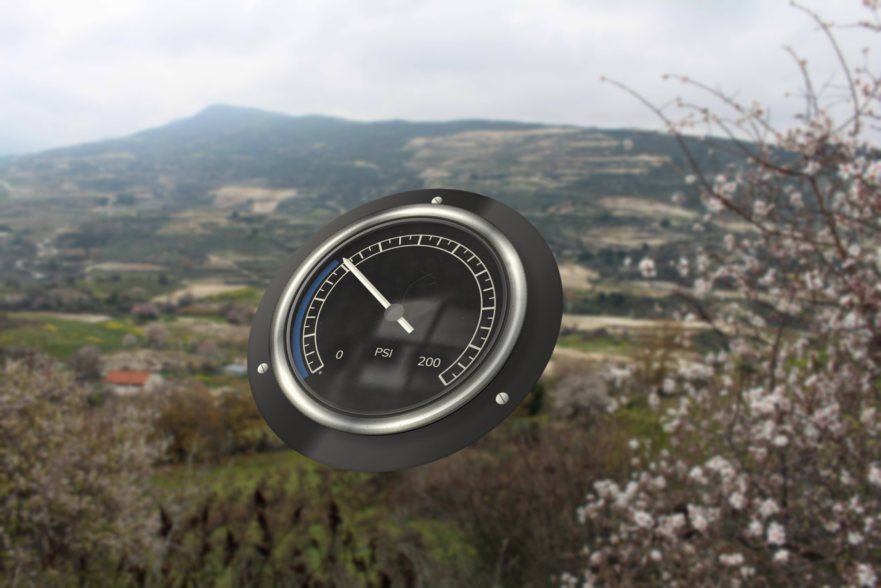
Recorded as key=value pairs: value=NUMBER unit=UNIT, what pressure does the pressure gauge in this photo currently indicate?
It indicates value=62.5 unit=psi
